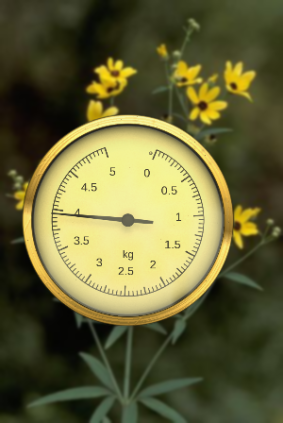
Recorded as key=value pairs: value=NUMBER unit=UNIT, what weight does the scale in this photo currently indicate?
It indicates value=3.95 unit=kg
